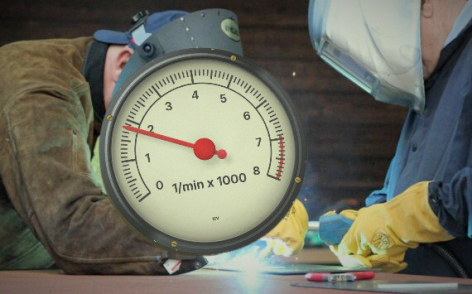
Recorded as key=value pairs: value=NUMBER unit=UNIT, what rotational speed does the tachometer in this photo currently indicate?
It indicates value=1800 unit=rpm
